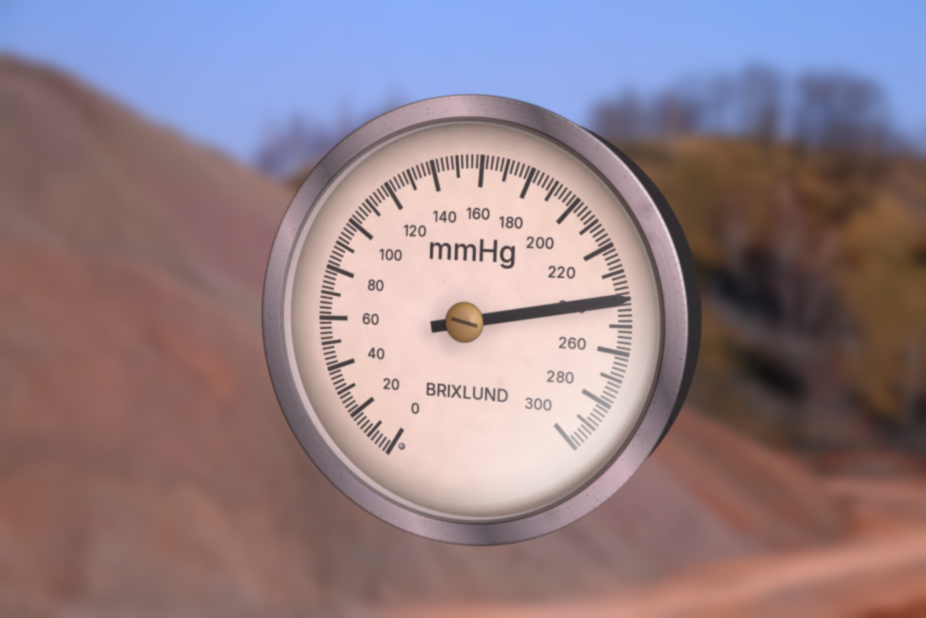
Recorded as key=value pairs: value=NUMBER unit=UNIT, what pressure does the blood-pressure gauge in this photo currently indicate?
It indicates value=240 unit=mmHg
